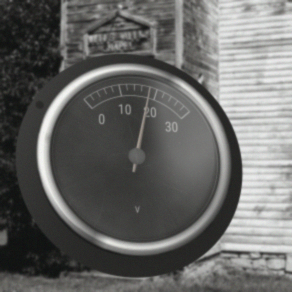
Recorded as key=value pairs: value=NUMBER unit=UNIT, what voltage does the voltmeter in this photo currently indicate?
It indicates value=18 unit=V
